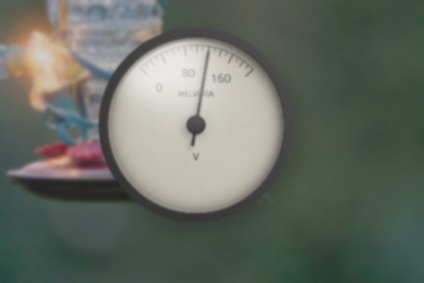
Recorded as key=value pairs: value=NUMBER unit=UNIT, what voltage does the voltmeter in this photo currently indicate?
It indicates value=120 unit=V
